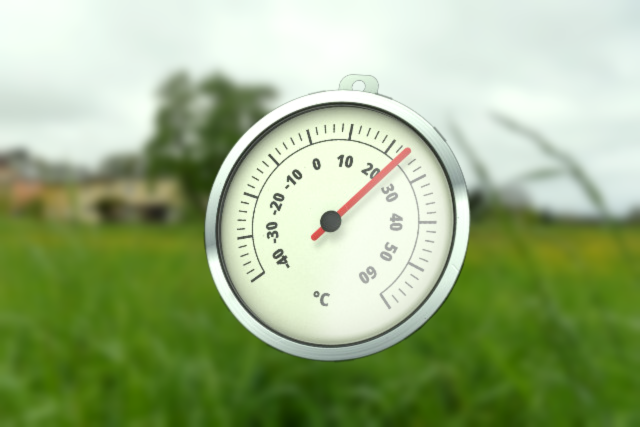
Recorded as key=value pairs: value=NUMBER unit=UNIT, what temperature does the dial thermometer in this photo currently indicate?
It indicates value=24 unit=°C
